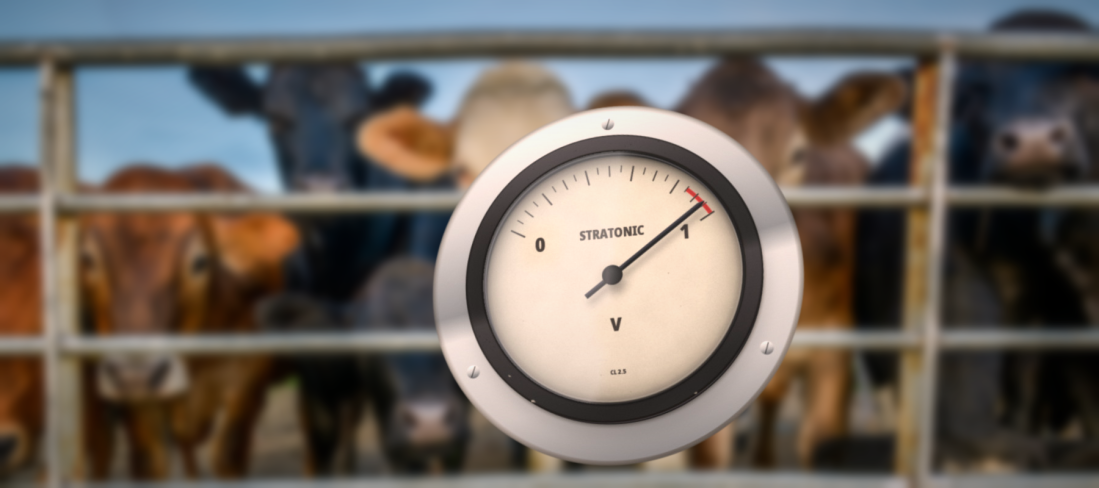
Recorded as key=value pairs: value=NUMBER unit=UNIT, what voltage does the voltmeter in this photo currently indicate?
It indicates value=0.95 unit=V
